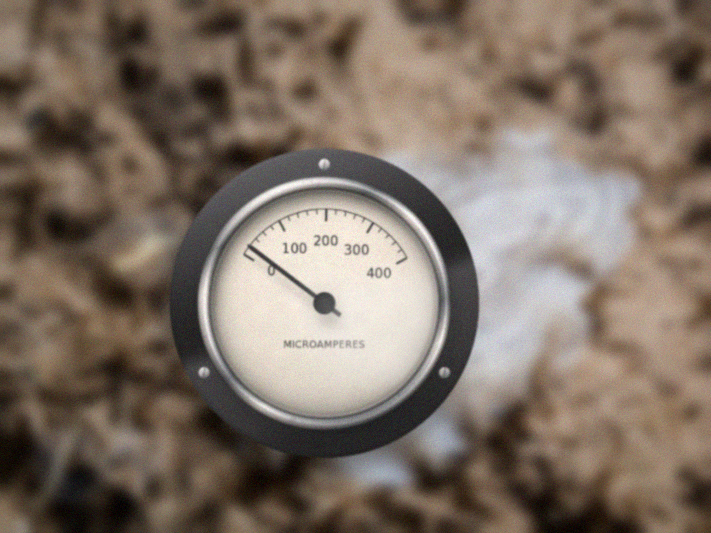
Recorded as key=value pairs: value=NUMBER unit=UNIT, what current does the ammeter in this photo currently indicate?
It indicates value=20 unit=µA
